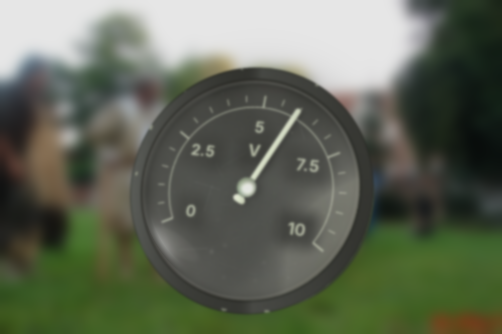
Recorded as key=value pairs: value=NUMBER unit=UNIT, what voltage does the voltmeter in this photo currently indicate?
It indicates value=6 unit=V
